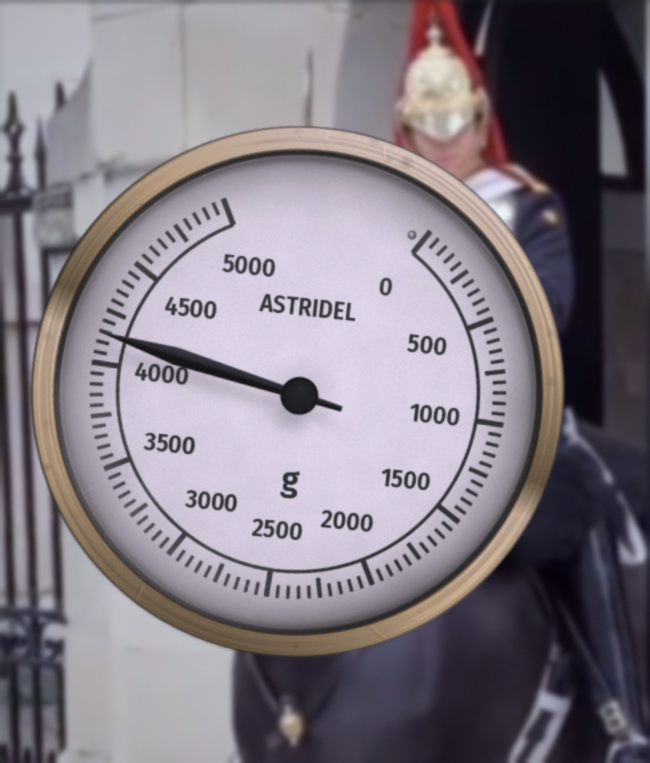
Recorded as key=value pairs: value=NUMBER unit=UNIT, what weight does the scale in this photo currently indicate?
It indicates value=4150 unit=g
